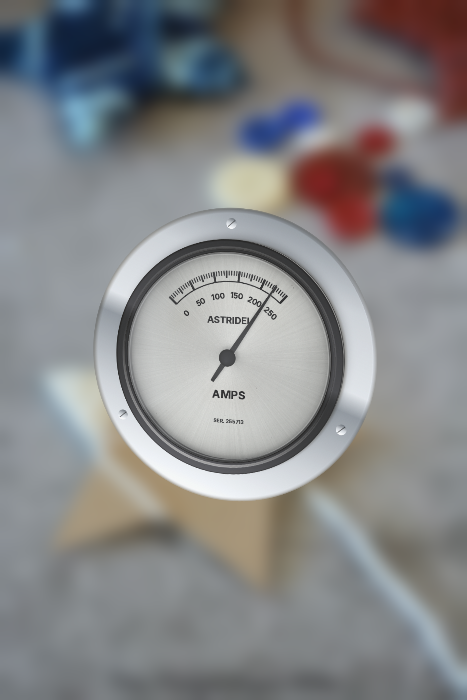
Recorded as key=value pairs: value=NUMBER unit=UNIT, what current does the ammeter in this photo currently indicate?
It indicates value=225 unit=A
